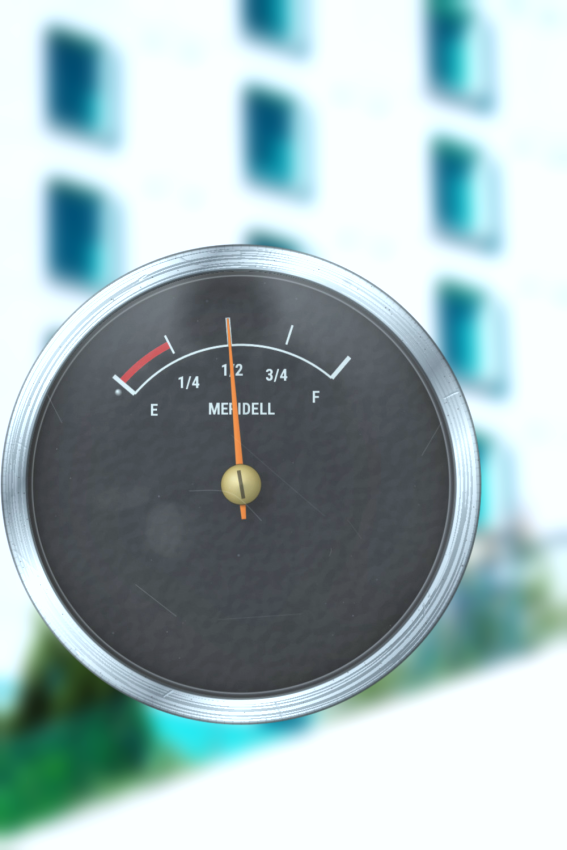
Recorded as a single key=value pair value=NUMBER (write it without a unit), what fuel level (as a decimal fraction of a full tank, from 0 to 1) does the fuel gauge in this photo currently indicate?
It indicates value=0.5
